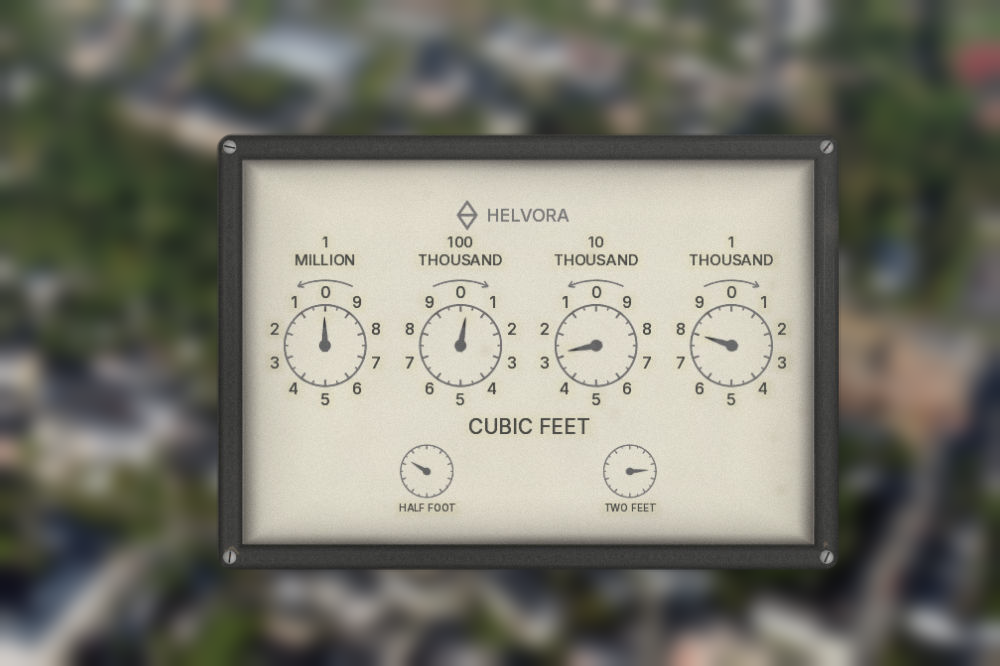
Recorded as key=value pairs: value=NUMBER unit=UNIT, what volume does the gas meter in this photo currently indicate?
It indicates value=2800 unit=ft³
